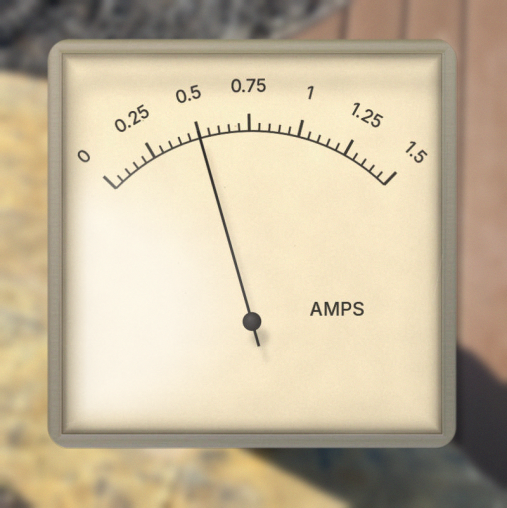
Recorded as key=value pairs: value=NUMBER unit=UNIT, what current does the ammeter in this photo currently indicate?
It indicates value=0.5 unit=A
